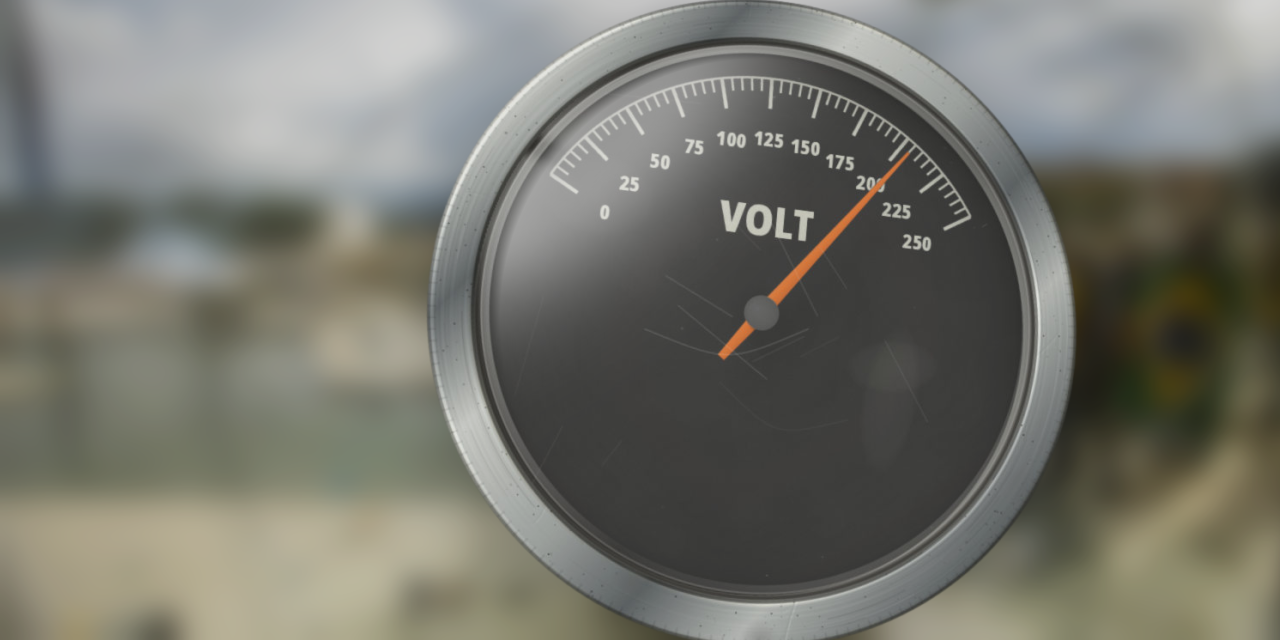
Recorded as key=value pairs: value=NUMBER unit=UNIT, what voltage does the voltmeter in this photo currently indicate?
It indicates value=205 unit=V
